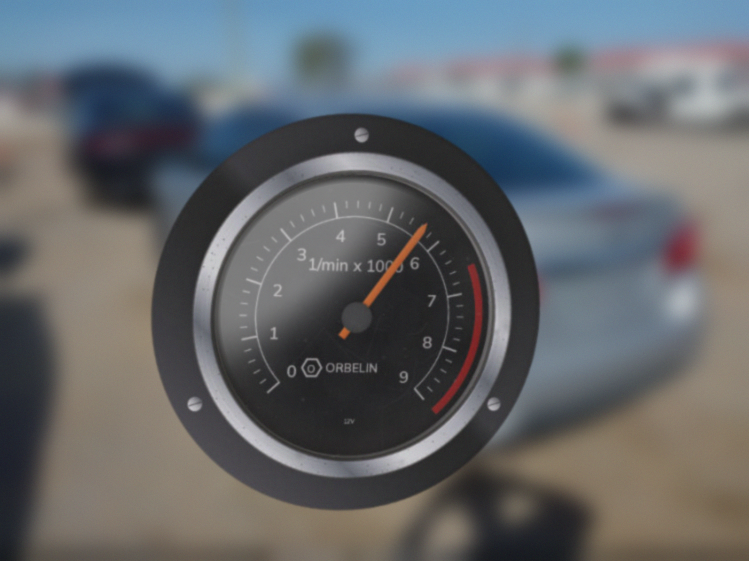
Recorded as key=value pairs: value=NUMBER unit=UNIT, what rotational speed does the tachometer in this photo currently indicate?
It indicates value=5600 unit=rpm
